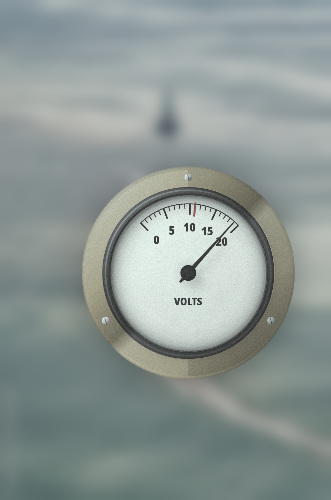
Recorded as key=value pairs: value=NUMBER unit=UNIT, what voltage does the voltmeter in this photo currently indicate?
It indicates value=19 unit=V
